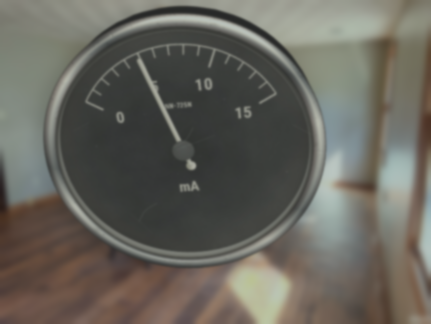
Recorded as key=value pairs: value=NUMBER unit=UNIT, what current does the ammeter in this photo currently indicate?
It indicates value=5 unit=mA
